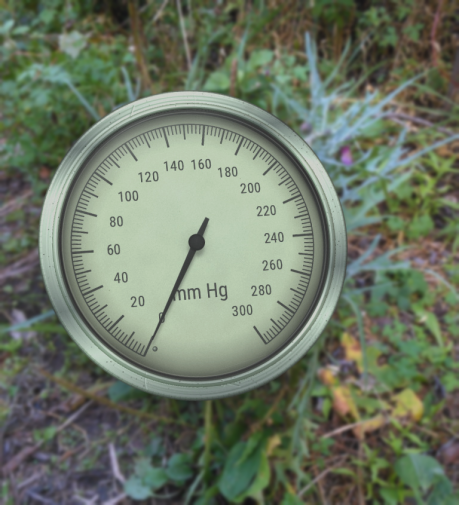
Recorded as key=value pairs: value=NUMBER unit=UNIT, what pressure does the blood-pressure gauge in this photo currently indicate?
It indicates value=0 unit=mmHg
